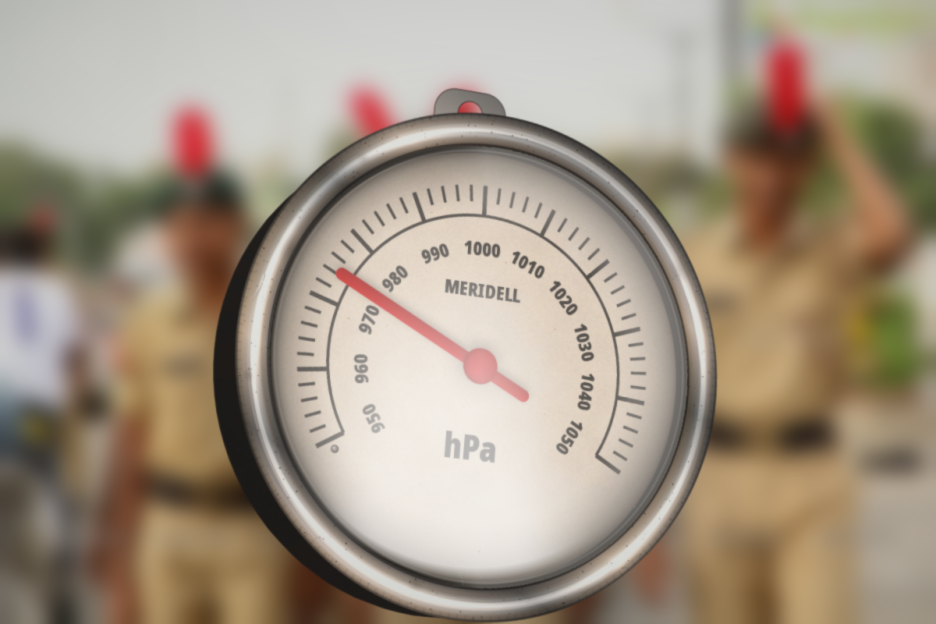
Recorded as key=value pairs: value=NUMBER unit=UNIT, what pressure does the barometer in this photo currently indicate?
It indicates value=974 unit=hPa
